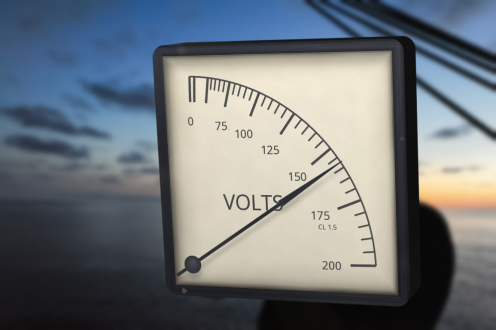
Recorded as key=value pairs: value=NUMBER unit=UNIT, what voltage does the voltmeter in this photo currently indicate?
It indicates value=157.5 unit=V
